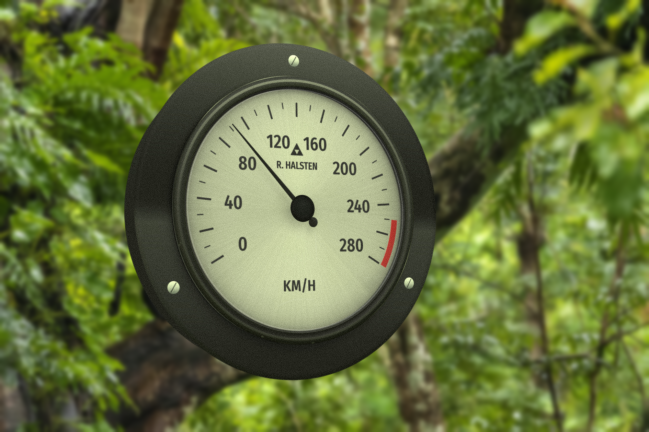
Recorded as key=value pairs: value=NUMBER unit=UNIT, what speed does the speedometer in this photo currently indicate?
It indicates value=90 unit=km/h
